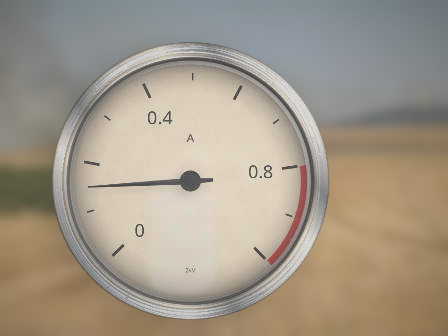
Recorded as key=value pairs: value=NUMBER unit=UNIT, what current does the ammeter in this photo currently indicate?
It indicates value=0.15 unit=A
